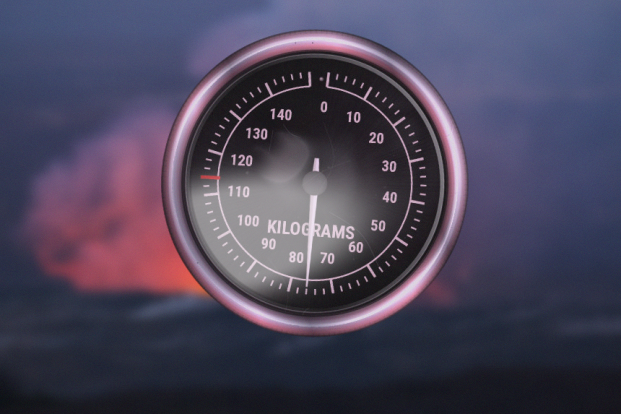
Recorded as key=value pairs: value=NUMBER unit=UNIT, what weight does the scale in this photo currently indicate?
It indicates value=76 unit=kg
